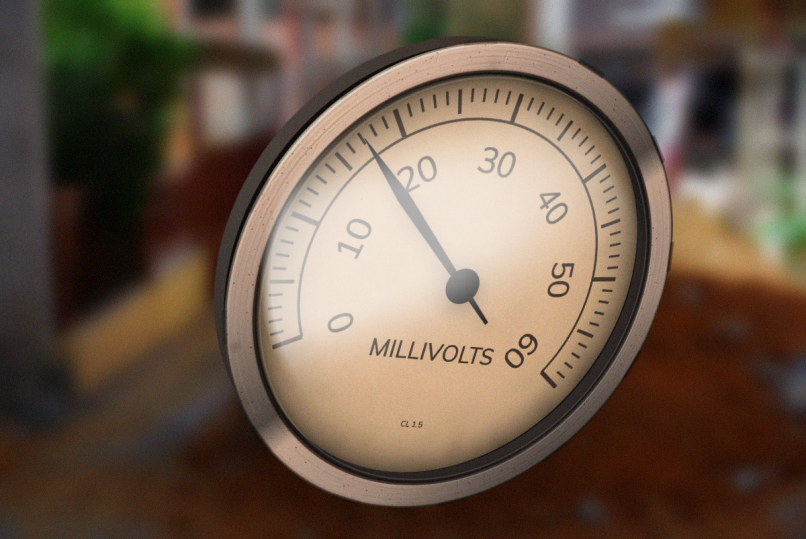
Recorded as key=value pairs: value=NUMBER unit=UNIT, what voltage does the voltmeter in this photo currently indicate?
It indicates value=17 unit=mV
